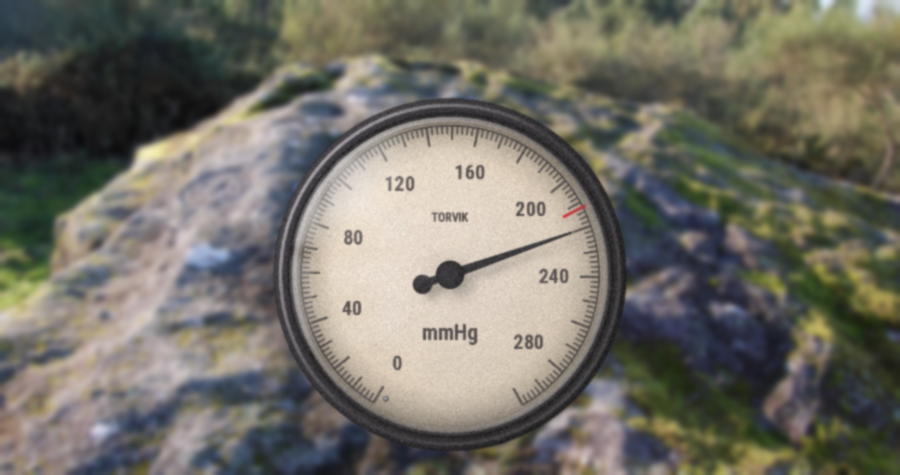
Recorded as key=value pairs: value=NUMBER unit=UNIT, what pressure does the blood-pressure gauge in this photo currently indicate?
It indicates value=220 unit=mmHg
